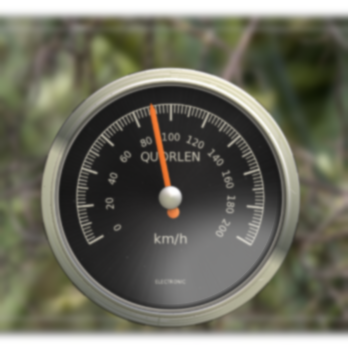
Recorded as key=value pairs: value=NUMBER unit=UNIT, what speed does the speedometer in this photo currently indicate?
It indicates value=90 unit=km/h
